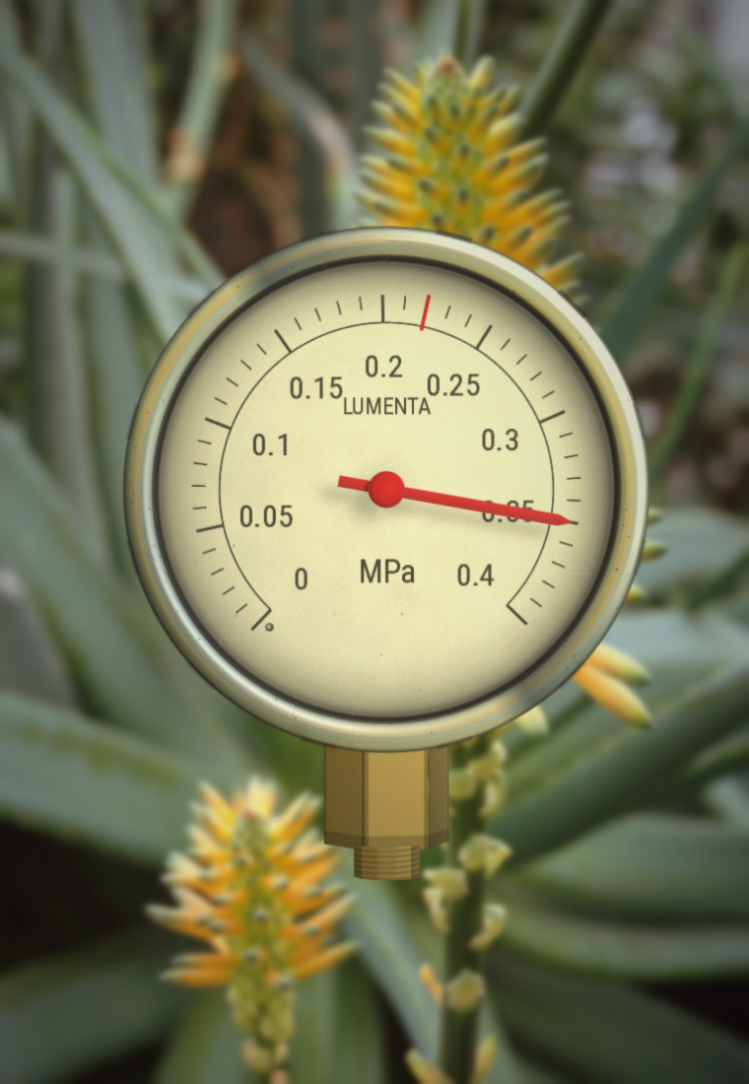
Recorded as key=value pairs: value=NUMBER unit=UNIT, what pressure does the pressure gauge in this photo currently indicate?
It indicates value=0.35 unit=MPa
